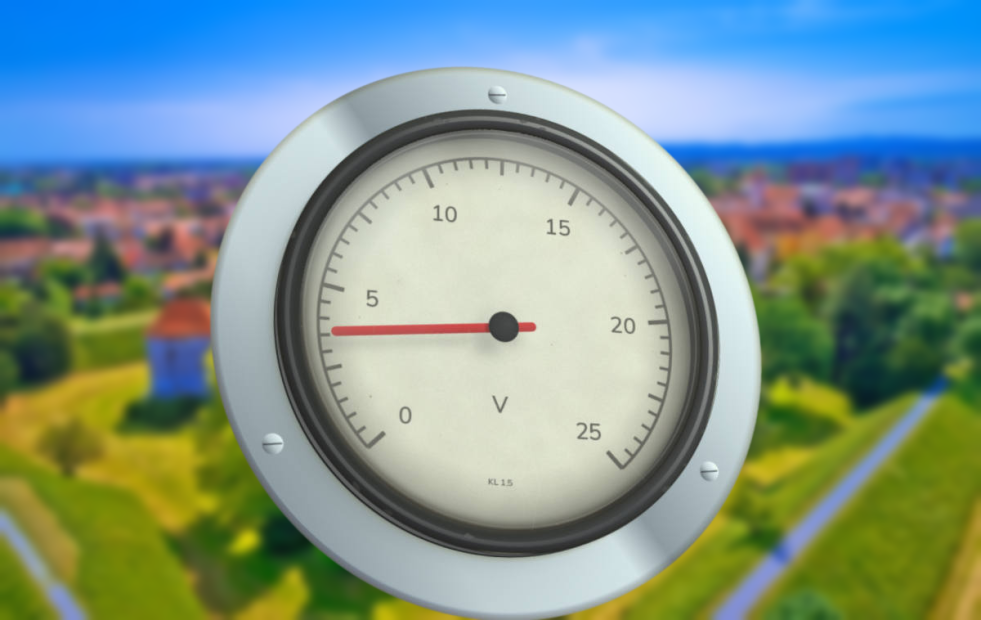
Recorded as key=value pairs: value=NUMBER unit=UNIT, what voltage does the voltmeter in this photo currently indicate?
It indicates value=3.5 unit=V
